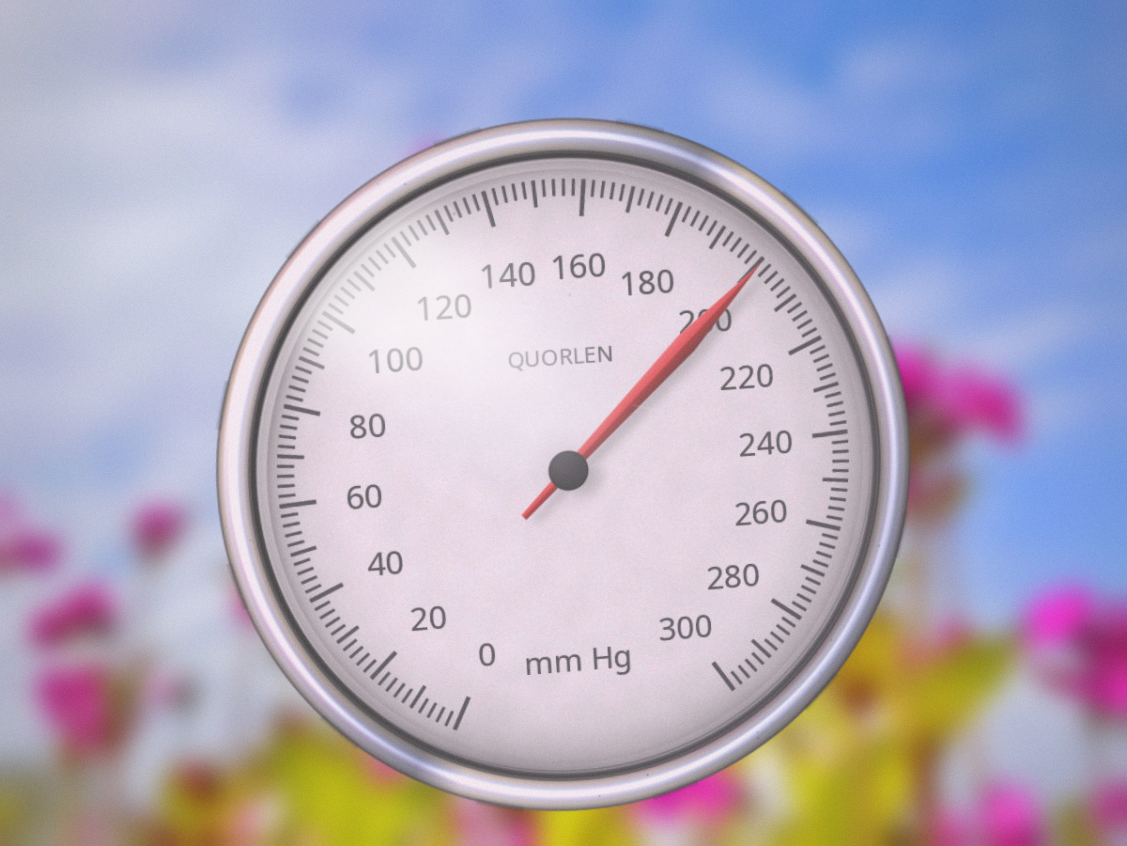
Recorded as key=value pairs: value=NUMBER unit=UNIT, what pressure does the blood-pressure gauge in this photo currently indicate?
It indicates value=200 unit=mmHg
